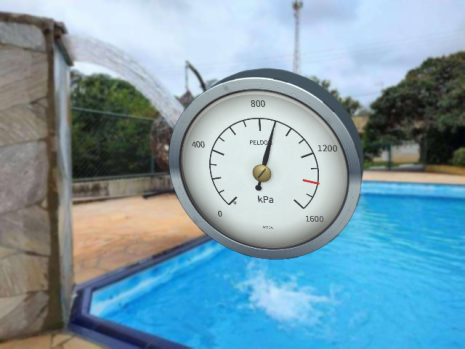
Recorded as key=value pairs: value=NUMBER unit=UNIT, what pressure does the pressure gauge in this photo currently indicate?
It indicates value=900 unit=kPa
